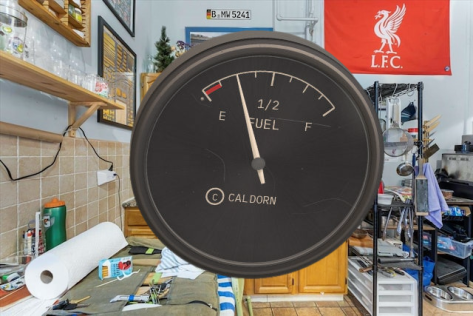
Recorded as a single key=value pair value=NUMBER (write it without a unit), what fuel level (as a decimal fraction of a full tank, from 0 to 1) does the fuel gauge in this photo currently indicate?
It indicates value=0.25
